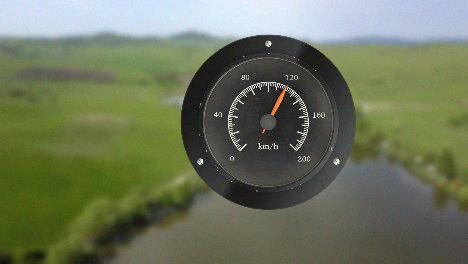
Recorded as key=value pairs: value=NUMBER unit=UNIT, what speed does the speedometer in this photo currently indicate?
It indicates value=120 unit=km/h
